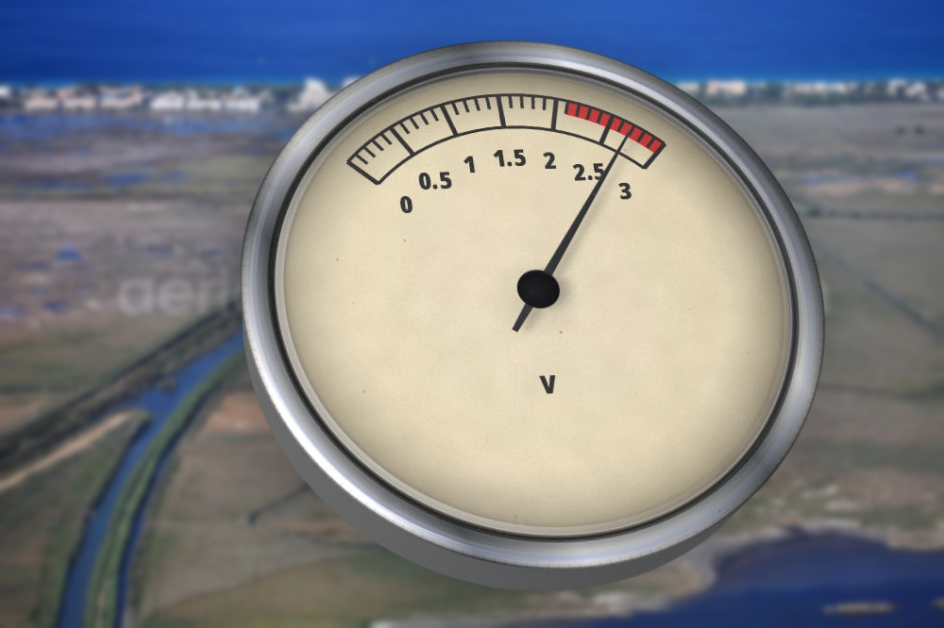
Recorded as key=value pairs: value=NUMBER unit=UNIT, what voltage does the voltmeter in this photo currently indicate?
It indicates value=2.7 unit=V
